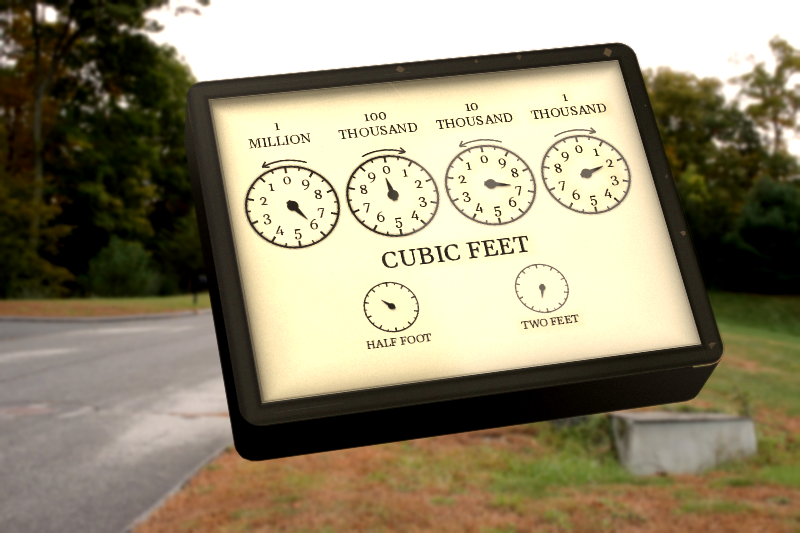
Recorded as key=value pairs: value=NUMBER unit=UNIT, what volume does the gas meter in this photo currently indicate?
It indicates value=597200 unit=ft³
